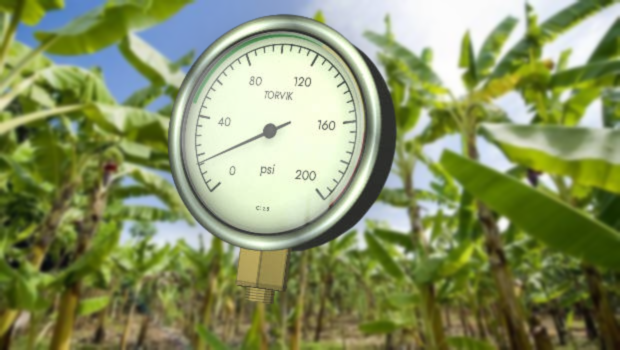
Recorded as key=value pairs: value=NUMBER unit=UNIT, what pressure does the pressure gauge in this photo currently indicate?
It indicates value=15 unit=psi
